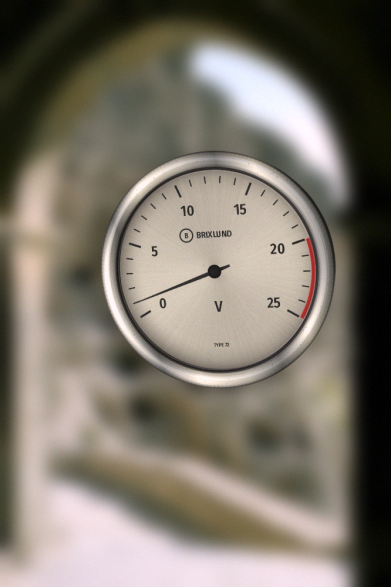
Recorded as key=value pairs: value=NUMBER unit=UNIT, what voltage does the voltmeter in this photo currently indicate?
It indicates value=1 unit=V
